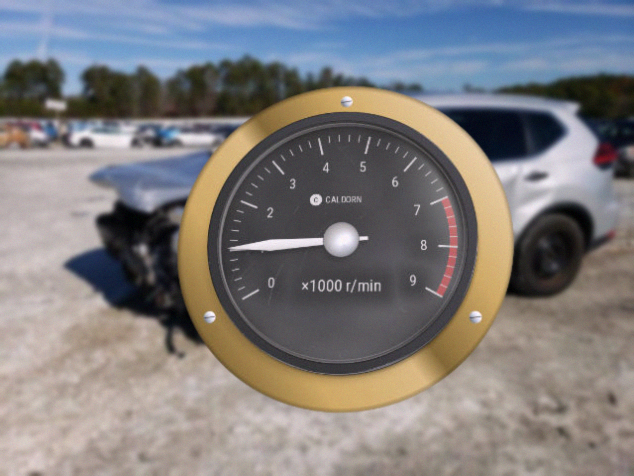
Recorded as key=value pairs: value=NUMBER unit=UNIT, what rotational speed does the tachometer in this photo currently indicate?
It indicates value=1000 unit=rpm
